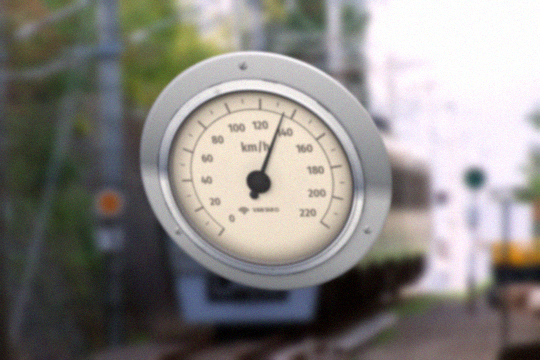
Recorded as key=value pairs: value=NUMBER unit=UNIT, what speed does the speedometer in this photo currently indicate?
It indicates value=135 unit=km/h
